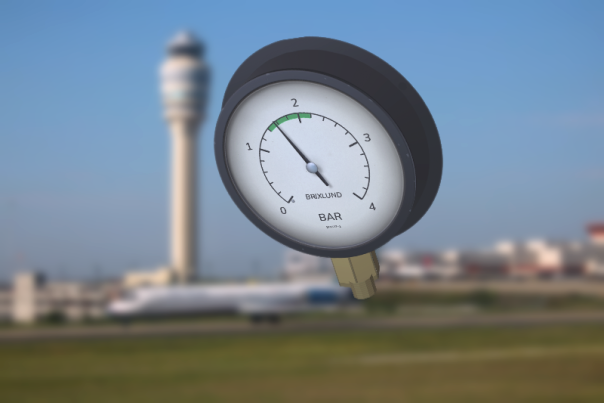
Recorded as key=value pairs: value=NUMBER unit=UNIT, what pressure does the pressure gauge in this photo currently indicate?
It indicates value=1.6 unit=bar
